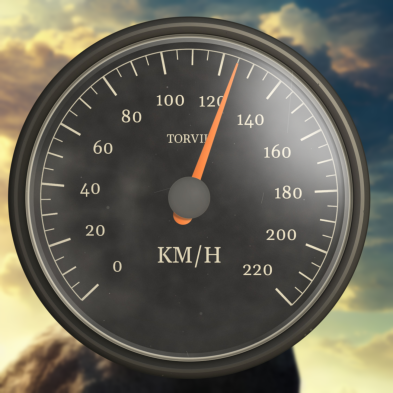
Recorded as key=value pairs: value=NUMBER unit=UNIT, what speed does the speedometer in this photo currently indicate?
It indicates value=125 unit=km/h
